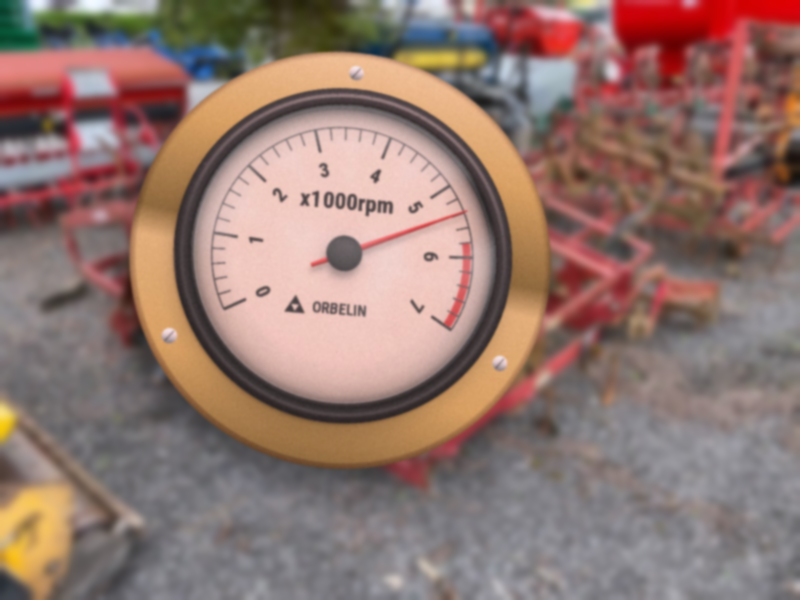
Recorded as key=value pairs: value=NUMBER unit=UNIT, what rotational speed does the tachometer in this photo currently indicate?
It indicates value=5400 unit=rpm
